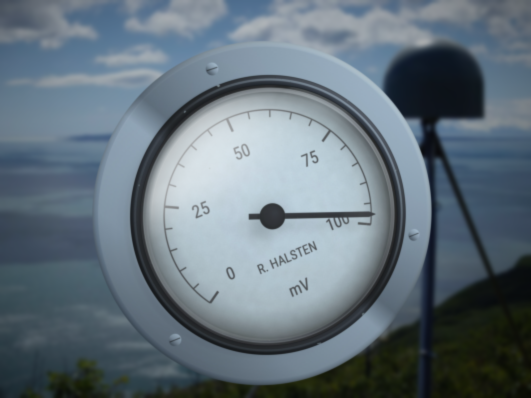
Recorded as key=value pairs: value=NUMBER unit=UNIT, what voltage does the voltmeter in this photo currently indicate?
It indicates value=97.5 unit=mV
